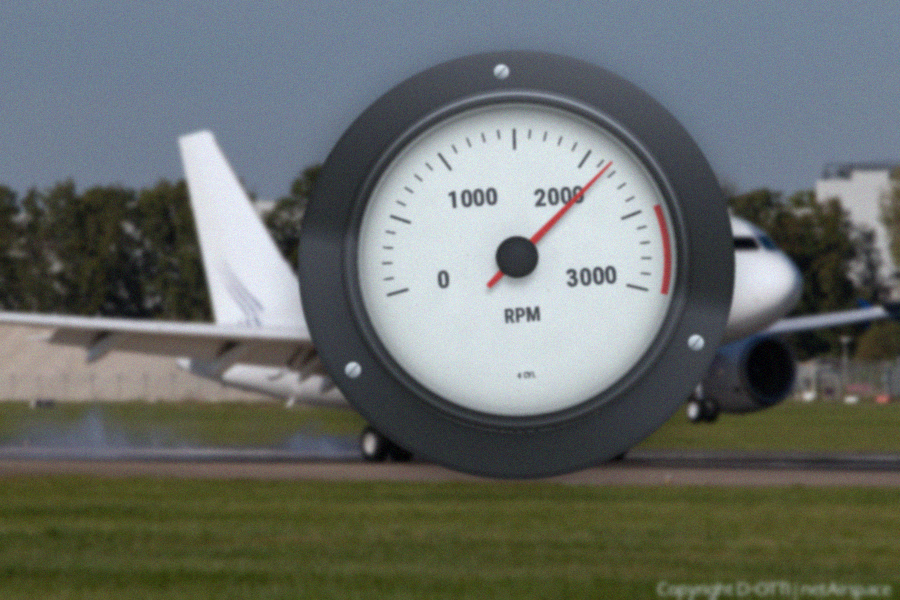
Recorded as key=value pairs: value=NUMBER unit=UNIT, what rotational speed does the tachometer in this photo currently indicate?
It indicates value=2150 unit=rpm
